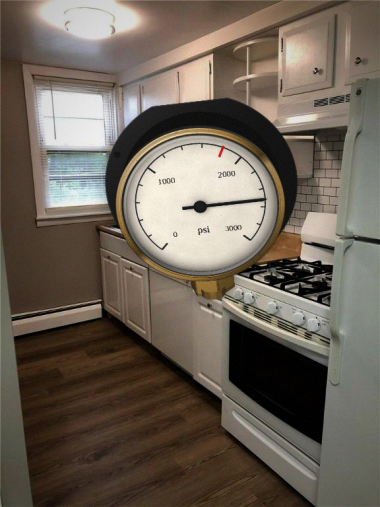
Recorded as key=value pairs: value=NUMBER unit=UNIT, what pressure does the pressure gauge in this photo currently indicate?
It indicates value=2500 unit=psi
